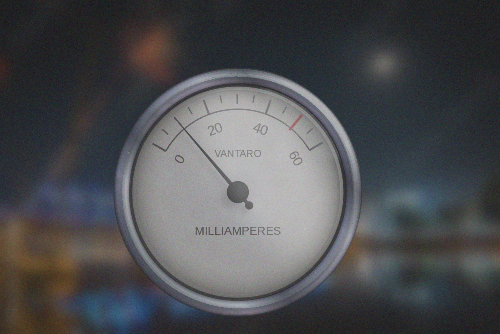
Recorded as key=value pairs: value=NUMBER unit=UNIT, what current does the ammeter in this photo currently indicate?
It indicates value=10 unit=mA
